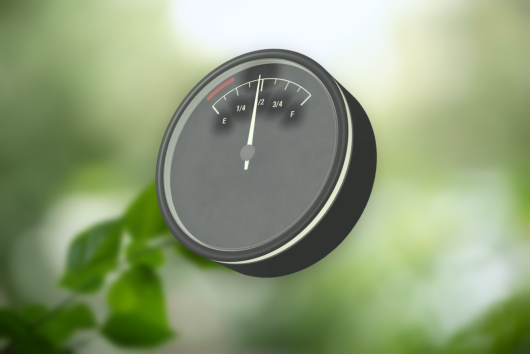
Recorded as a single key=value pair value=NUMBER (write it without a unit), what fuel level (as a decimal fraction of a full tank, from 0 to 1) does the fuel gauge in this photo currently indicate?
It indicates value=0.5
